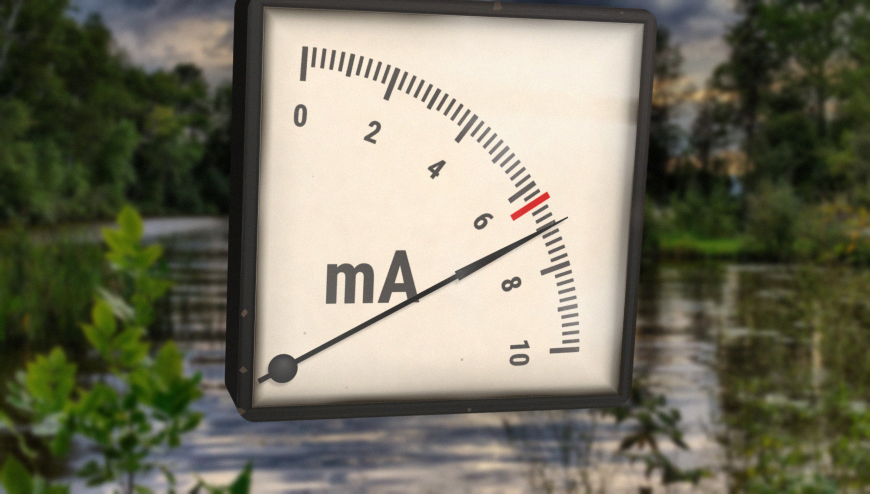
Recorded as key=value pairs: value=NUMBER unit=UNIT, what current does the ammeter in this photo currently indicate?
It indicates value=7 unit=mA
